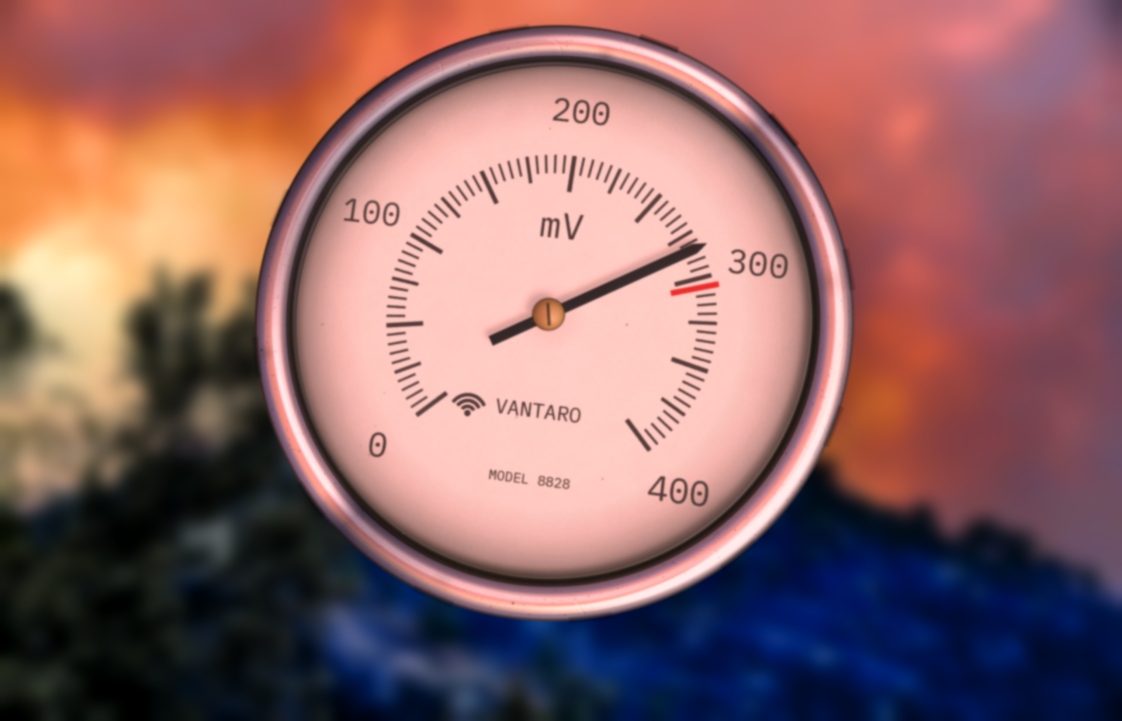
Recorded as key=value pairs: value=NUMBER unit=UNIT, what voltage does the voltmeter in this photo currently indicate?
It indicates value=285 unit=mV
